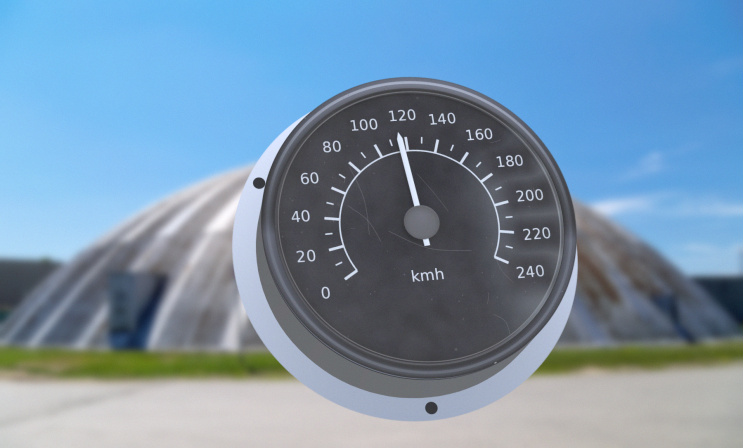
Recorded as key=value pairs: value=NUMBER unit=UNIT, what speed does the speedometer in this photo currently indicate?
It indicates value=115 unit=km/h
